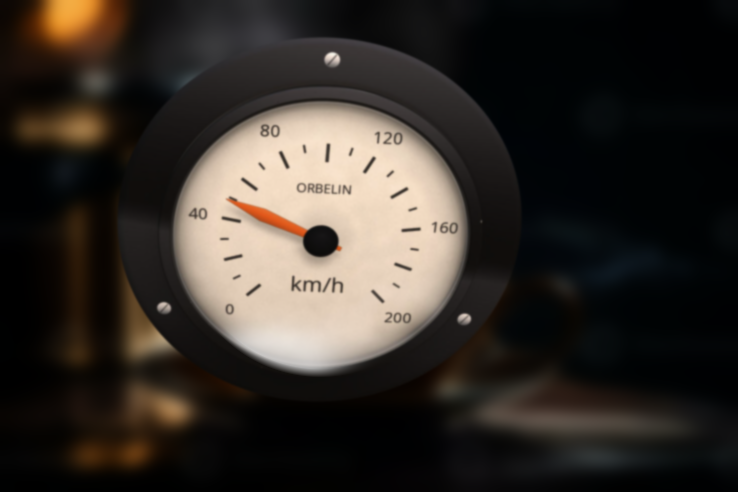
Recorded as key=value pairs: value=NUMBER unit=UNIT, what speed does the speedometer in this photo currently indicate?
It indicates value=50 unit=km/h
